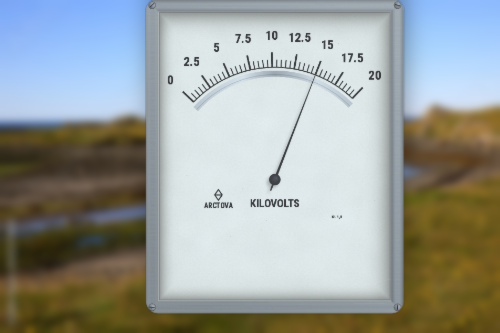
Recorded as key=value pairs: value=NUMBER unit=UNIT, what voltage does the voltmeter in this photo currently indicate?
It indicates value=15 unit=kV
